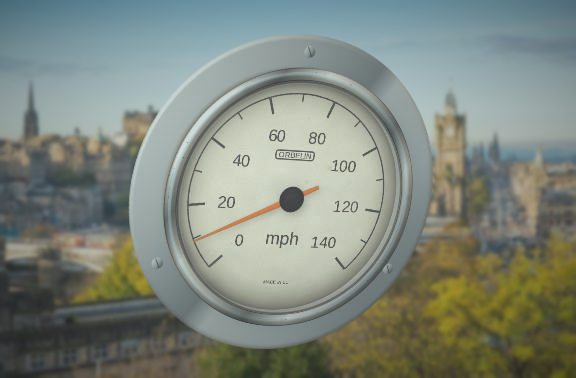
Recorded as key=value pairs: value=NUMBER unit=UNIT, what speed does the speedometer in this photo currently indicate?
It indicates value=10 unit=mph
